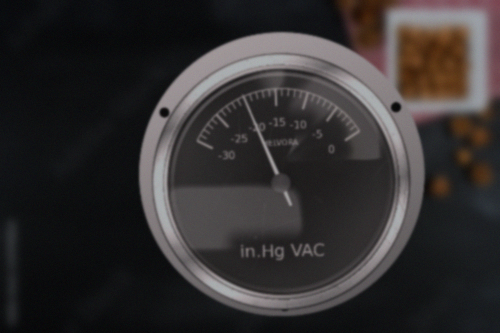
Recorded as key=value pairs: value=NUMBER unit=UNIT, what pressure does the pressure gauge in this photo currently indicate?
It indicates value=-20 unit=inHg
